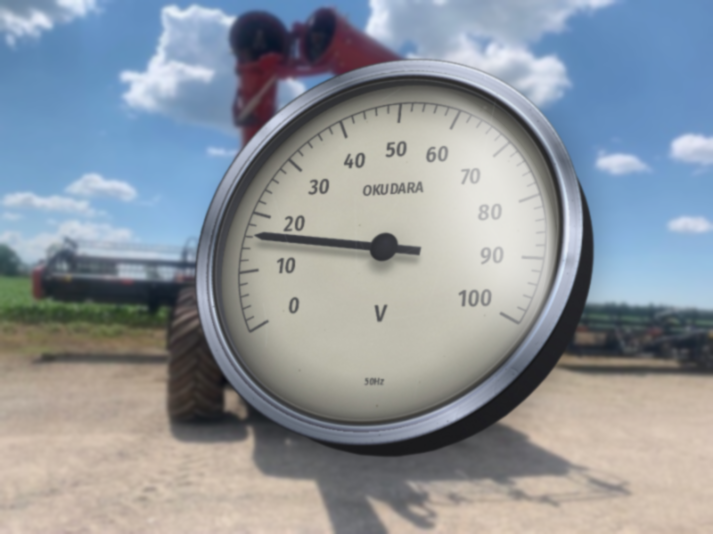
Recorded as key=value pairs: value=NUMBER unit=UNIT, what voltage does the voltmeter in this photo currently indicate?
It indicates value=16 unit=V
